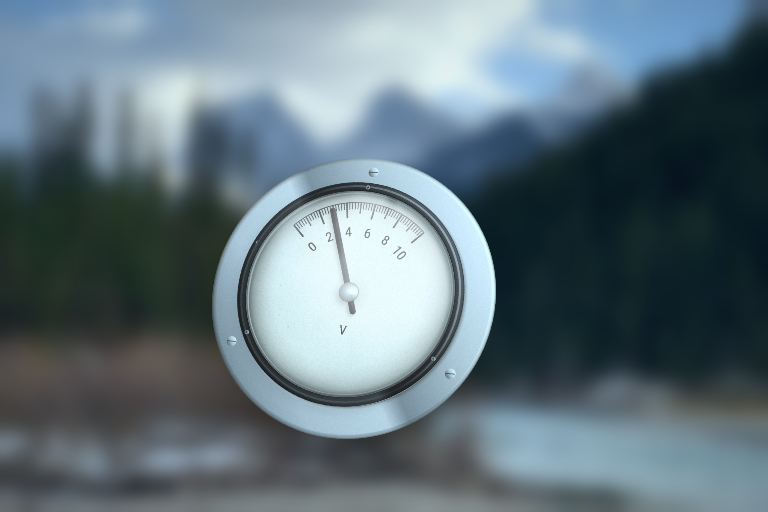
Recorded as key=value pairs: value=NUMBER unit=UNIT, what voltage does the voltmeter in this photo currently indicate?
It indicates value=3 unit=V
